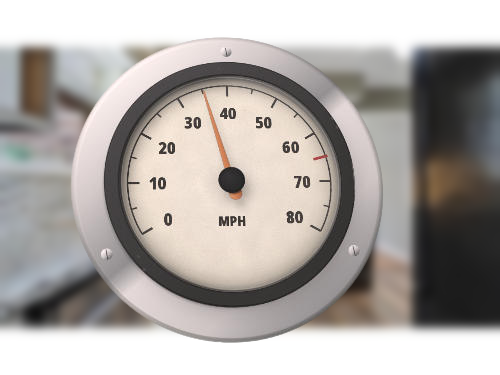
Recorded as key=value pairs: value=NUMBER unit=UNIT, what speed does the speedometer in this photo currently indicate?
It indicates value=35 unit=mph
